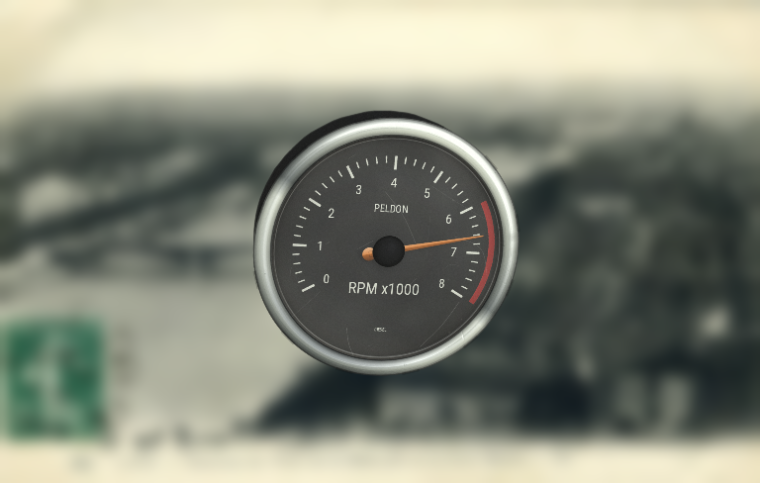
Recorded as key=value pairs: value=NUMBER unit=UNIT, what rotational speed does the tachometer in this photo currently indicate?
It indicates value=6600 unit=rpm
